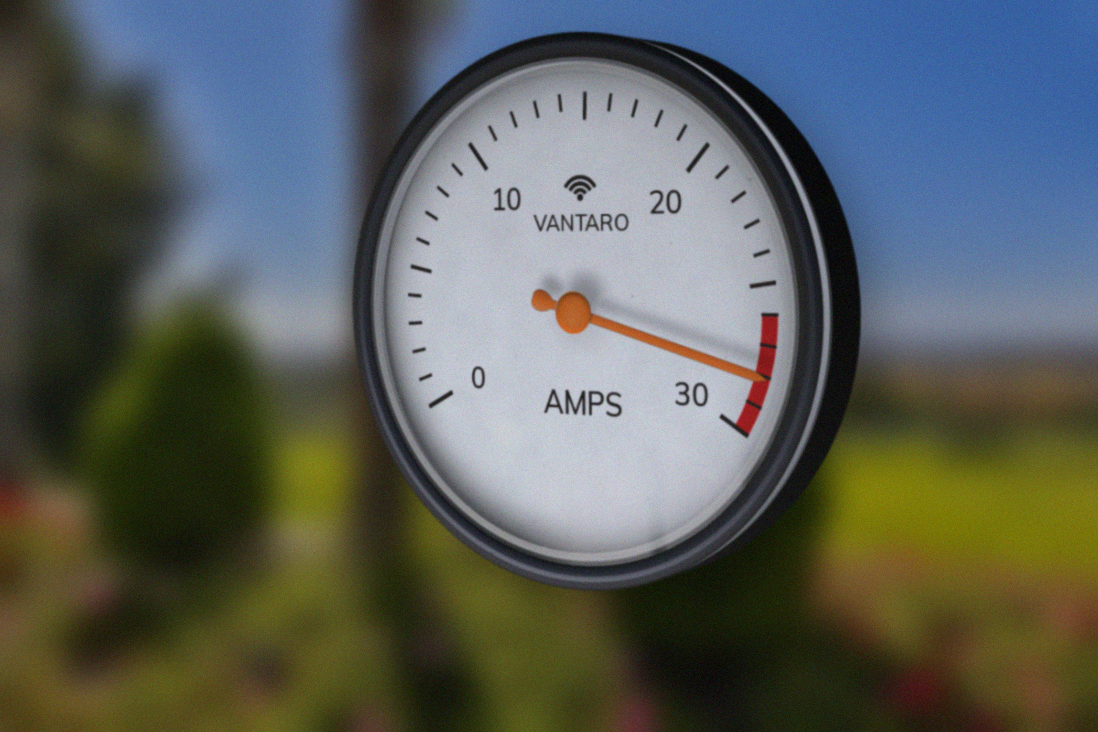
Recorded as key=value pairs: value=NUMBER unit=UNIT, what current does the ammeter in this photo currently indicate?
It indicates value=28 unit=A
